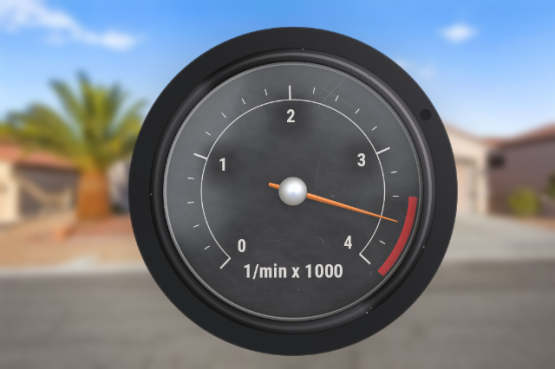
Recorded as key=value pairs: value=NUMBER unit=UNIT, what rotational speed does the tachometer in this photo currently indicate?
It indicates value=3600 unit=rpm
